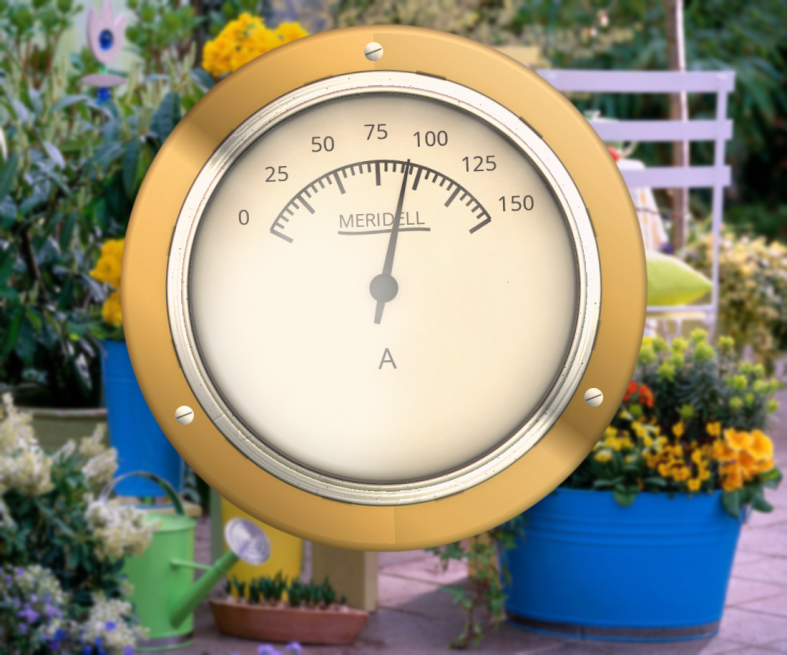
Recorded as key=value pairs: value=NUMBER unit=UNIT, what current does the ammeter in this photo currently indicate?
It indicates value=92.5 unit=A
